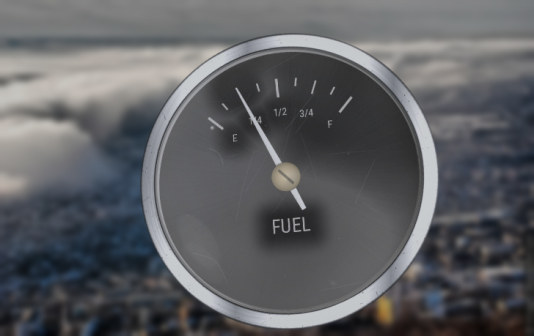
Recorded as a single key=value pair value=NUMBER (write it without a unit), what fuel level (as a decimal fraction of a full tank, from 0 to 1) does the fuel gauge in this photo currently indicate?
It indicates value=0.25
